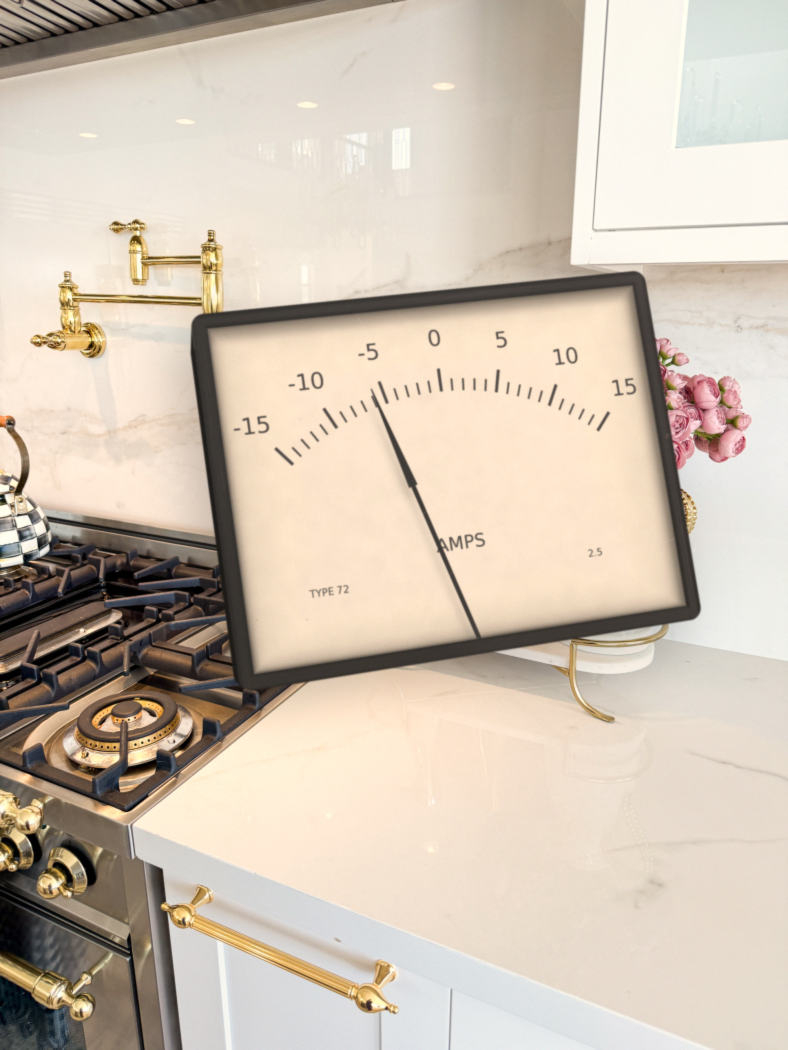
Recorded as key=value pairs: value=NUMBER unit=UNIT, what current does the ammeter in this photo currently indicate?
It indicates value=-6 unit=A
